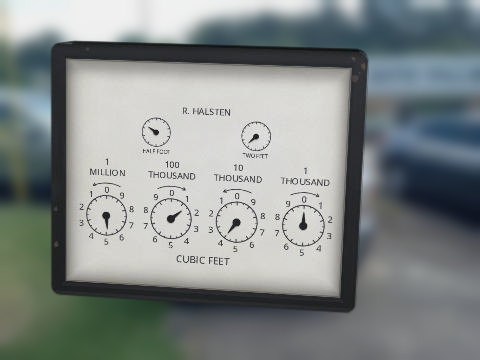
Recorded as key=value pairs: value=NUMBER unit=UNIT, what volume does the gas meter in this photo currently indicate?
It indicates value=514000 unit=ft³
